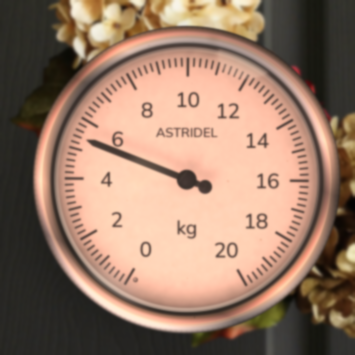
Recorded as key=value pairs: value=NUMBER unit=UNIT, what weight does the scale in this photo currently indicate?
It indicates value=5.4 unit=kg
